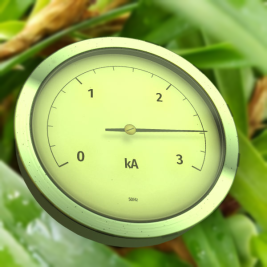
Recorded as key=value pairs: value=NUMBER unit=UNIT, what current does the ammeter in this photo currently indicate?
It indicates value=2.6 unit=kA
